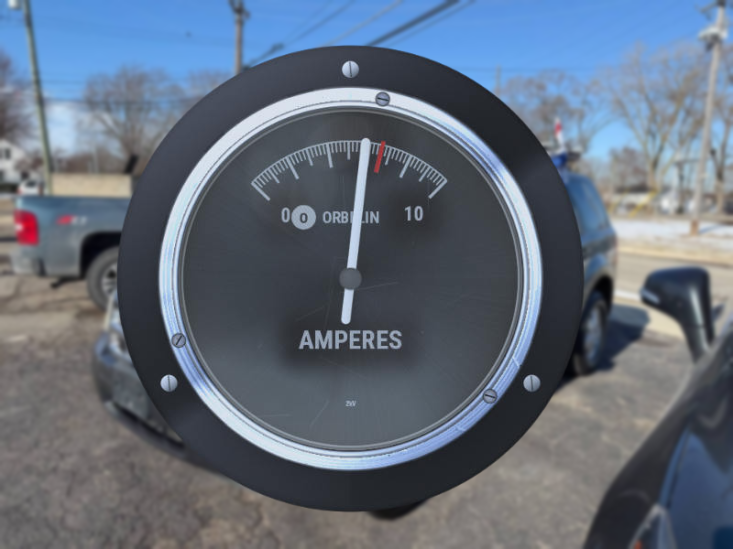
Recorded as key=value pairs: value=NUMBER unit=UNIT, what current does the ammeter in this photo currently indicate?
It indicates value=5.8 unit=A
